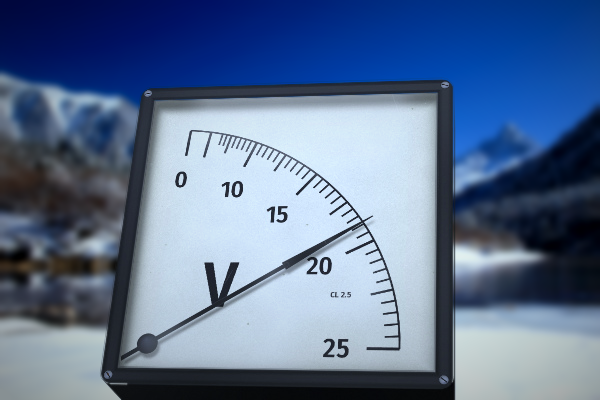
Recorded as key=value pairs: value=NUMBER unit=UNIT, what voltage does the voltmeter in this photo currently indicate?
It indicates value=19 unit=V
